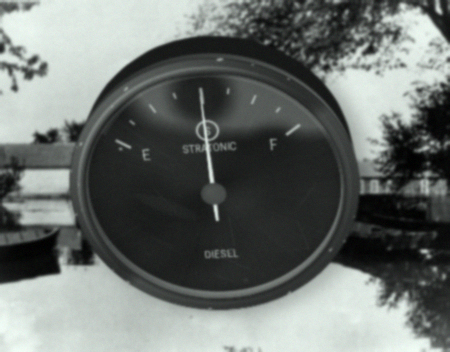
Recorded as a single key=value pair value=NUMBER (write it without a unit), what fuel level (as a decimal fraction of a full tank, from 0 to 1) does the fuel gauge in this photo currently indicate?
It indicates value=0.5
